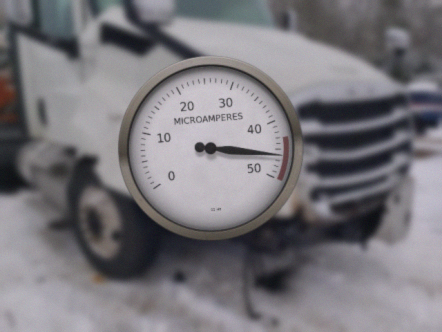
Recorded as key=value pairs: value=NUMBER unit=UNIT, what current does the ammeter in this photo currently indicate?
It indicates value=46 unit=µA
